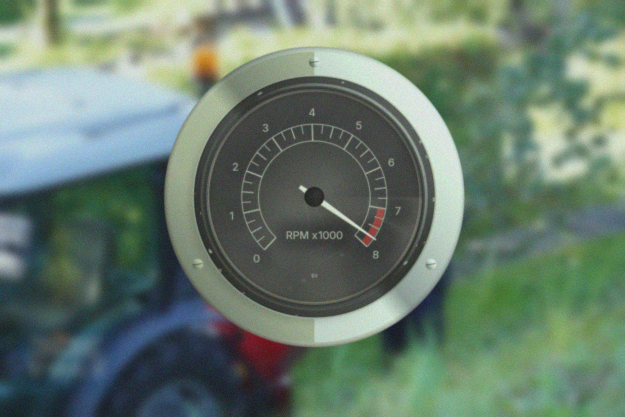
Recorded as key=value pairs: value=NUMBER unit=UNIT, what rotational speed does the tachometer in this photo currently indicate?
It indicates value=7750 unit=rpm
